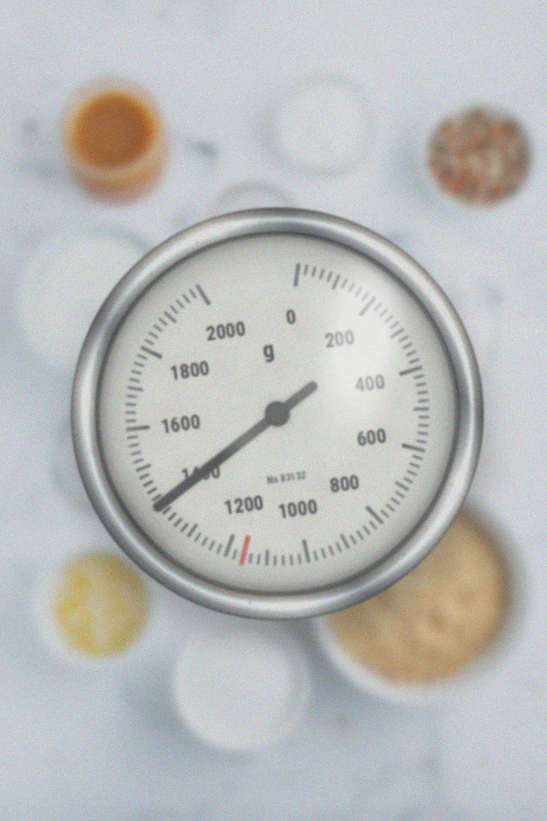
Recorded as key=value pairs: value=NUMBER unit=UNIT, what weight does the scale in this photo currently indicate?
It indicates value=1400 unit=g
